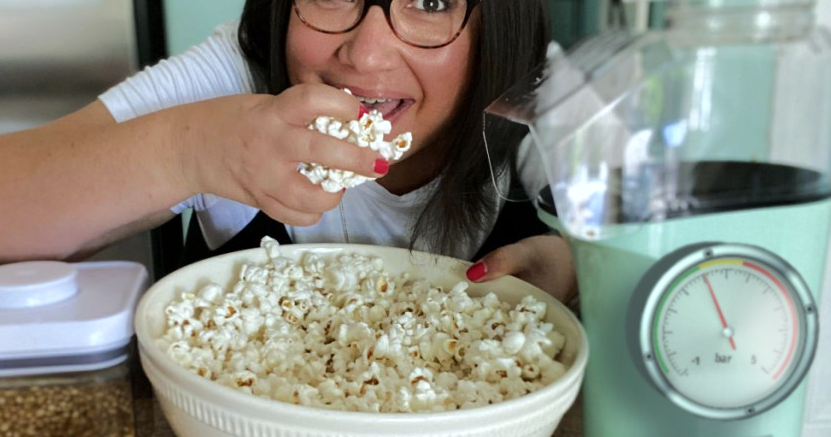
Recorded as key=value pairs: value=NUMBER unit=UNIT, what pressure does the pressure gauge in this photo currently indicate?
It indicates value=1.5 unit=bar
